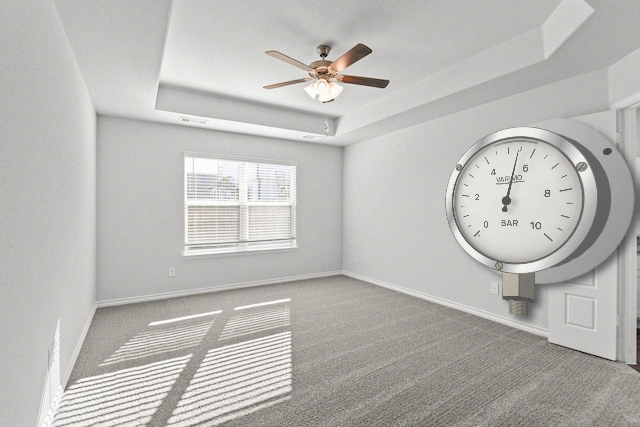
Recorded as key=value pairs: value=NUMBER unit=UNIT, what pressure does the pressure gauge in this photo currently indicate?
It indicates value=5.5 unit=bar
